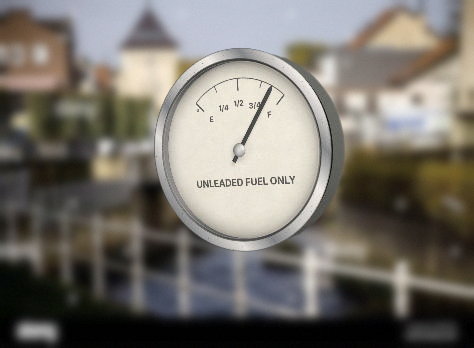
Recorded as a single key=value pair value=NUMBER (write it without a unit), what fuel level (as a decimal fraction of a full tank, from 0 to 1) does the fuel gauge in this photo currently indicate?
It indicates value=0.875
